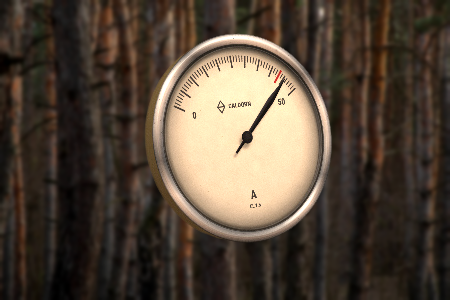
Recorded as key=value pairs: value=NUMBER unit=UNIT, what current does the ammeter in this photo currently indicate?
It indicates value=45 unit=A
